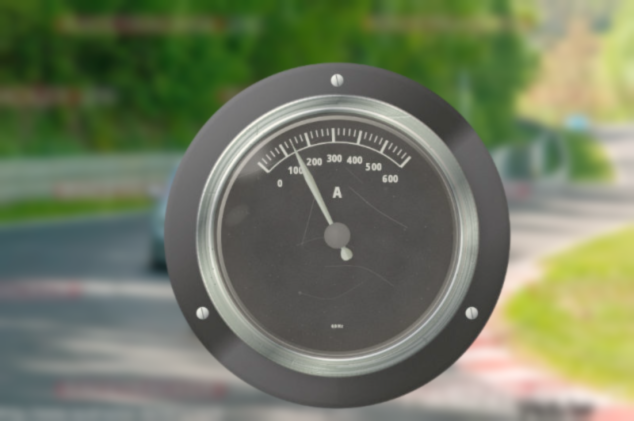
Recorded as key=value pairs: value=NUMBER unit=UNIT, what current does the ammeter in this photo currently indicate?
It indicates value=140 unit=A
